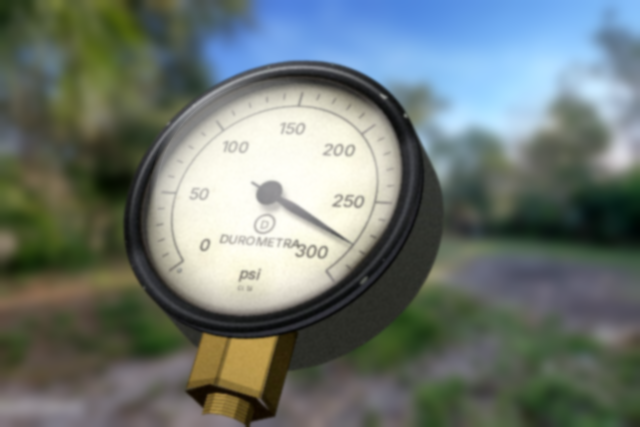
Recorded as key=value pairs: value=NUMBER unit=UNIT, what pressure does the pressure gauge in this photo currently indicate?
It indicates value=280 unit=psi
